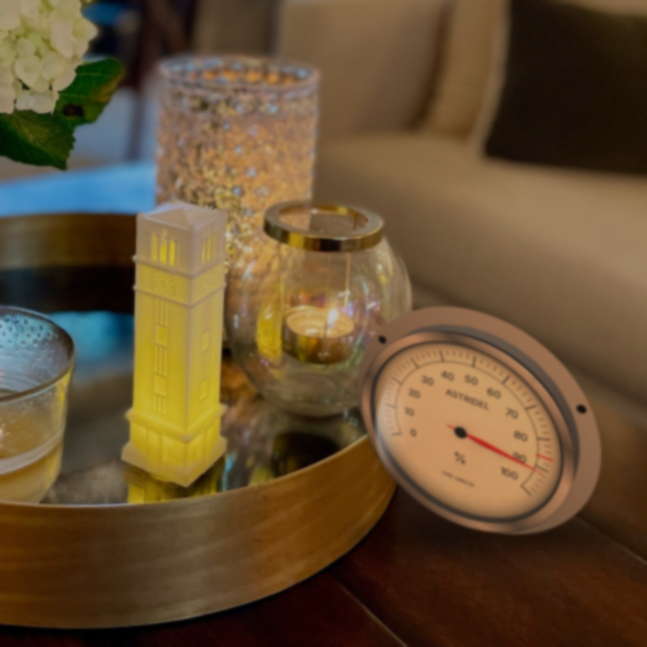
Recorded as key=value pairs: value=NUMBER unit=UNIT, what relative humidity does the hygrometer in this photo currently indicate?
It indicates value=90 unit=%
